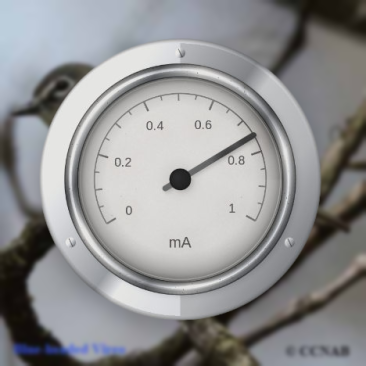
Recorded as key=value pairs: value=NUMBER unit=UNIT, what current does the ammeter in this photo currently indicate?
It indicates value=0.75 unit=mA
